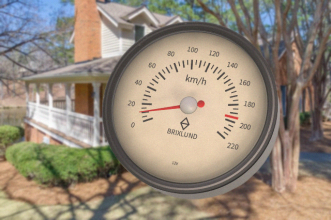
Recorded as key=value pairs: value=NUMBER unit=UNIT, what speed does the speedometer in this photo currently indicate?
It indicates value=10 unit=km/h
